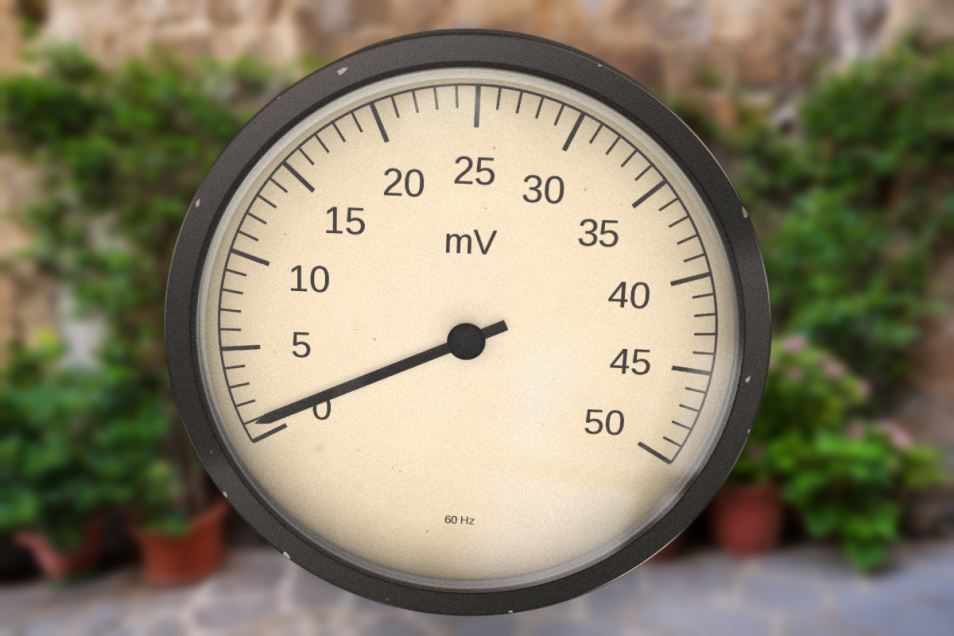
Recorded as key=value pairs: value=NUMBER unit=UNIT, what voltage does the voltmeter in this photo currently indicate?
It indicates value=1 unit=mV
